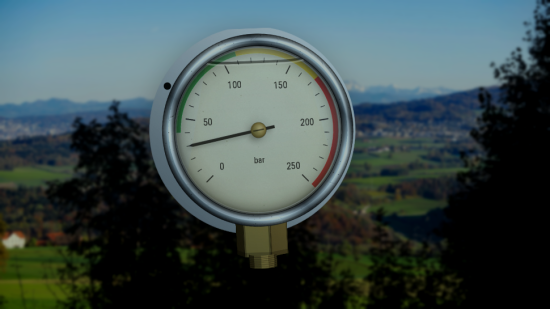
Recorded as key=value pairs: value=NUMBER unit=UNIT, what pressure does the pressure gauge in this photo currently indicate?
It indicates value=30 unit=bar
